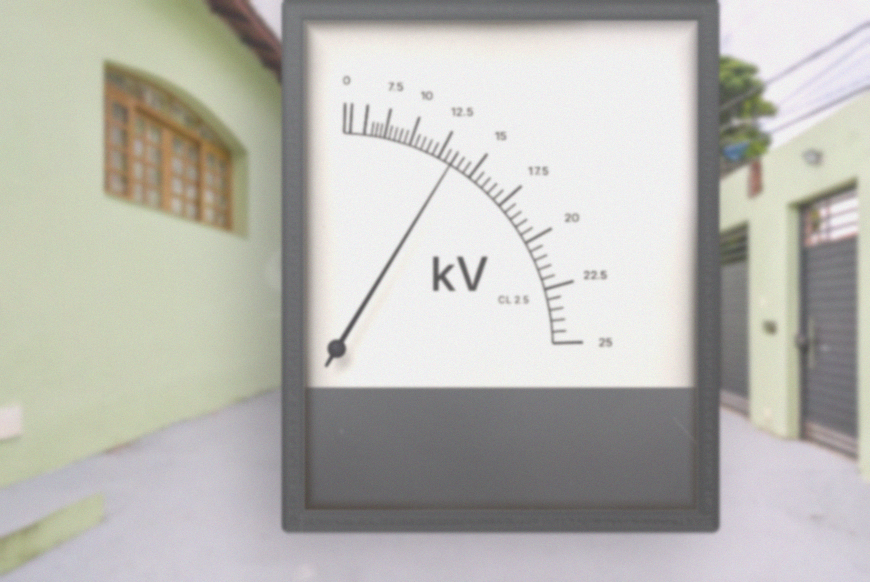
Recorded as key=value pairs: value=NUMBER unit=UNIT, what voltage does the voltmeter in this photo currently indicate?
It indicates value=13.5 unit=kV
